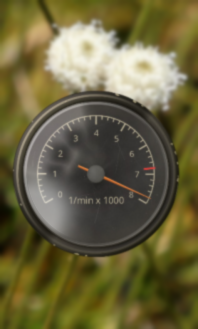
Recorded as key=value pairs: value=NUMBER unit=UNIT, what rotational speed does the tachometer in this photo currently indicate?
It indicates value=7800 unit=rpm
